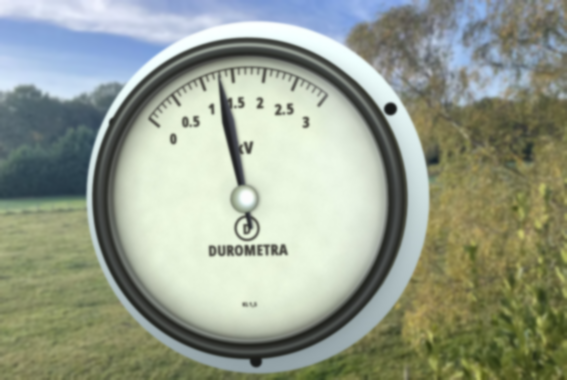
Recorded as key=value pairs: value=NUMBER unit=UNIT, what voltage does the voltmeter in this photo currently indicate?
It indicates value=1.3 unit=kV
